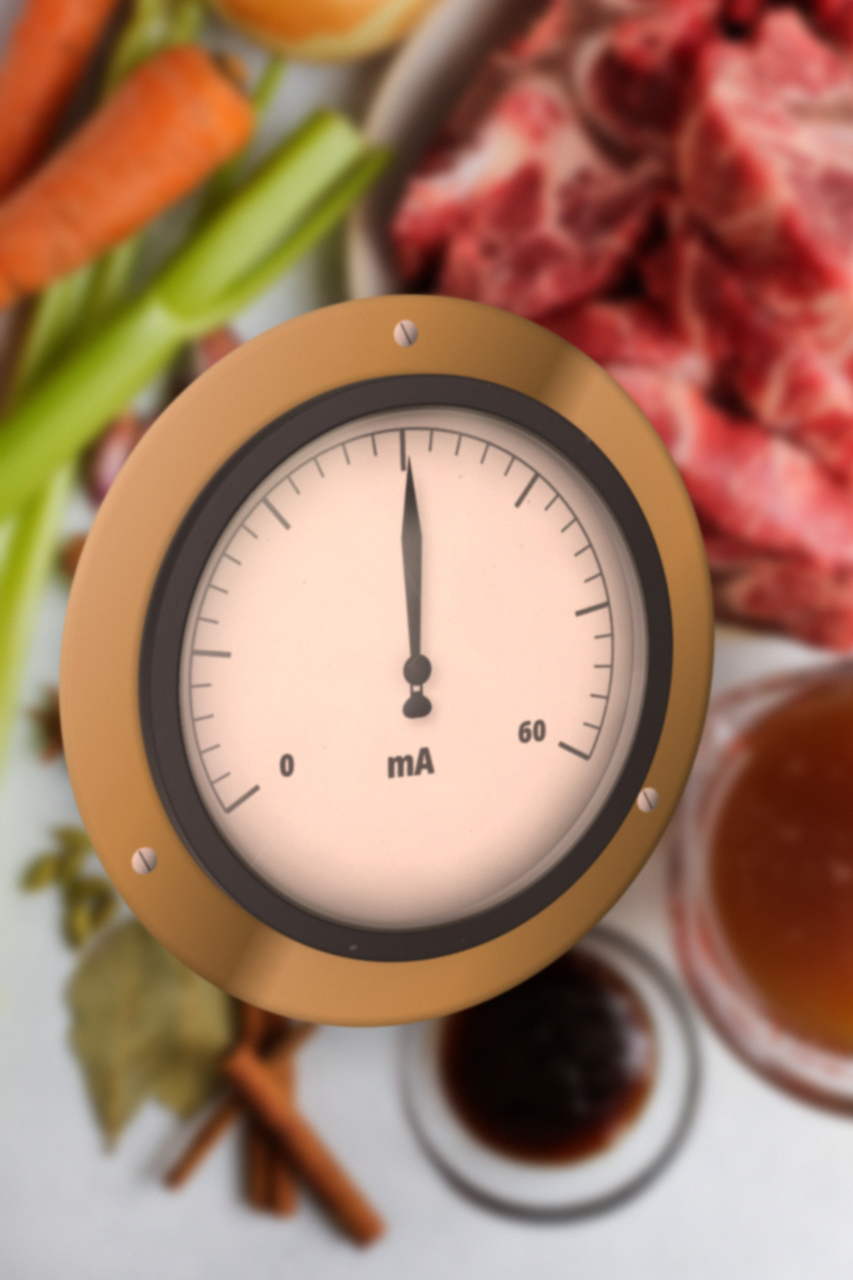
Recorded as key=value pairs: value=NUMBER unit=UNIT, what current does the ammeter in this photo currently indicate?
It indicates value=30 unit=mA
